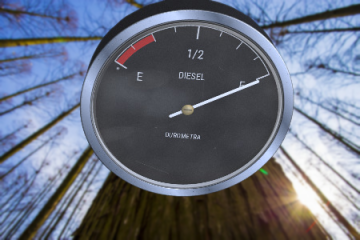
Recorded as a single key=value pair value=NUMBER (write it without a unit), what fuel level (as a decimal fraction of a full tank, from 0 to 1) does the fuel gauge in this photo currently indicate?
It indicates value=1
